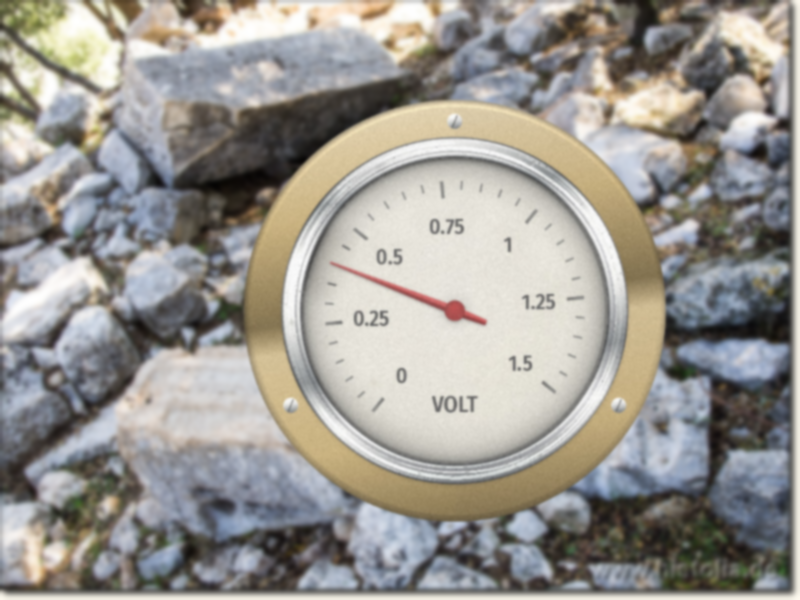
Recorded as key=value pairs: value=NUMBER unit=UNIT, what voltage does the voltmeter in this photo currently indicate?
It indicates value=0.4 unit=V
